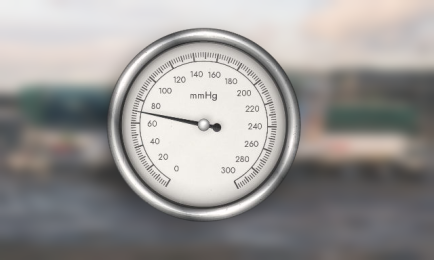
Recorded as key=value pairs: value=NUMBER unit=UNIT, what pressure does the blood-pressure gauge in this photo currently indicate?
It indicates value=70 unit=mmHg
